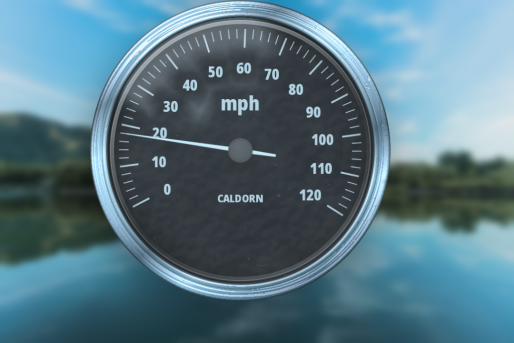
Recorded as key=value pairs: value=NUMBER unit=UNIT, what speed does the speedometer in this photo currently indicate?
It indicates value=18 unit=mph
